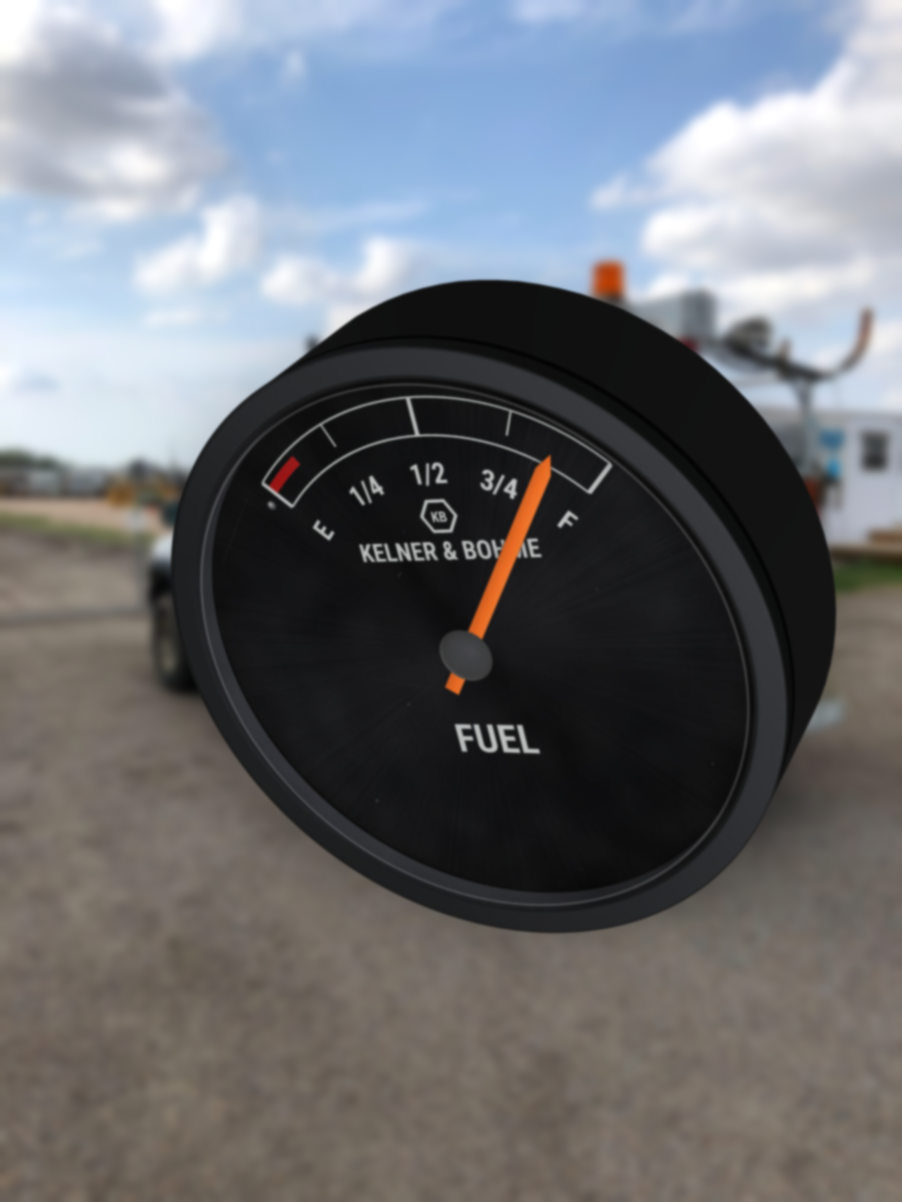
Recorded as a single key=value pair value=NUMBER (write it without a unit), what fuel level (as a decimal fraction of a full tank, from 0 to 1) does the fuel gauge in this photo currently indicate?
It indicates value=0.875
